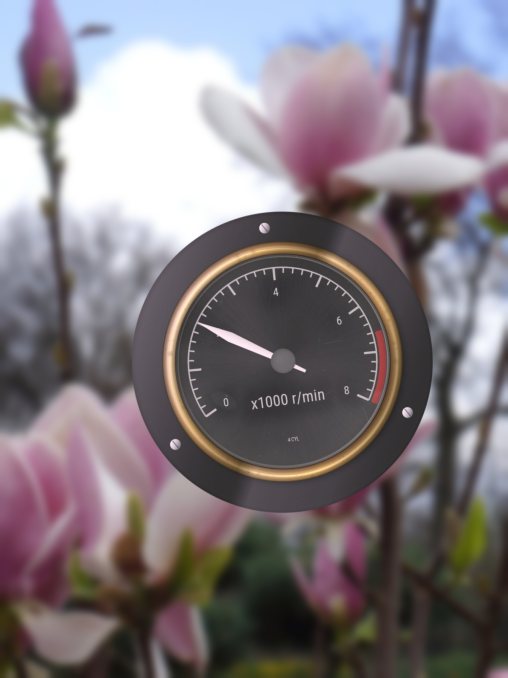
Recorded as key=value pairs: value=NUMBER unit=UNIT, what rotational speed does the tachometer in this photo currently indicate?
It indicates value=2000 unit=rpm
